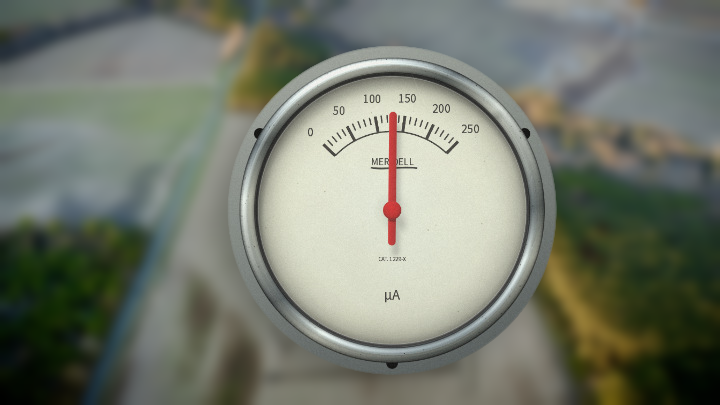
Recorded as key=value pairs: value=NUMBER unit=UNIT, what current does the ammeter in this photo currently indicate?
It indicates value=130 unit=µA
